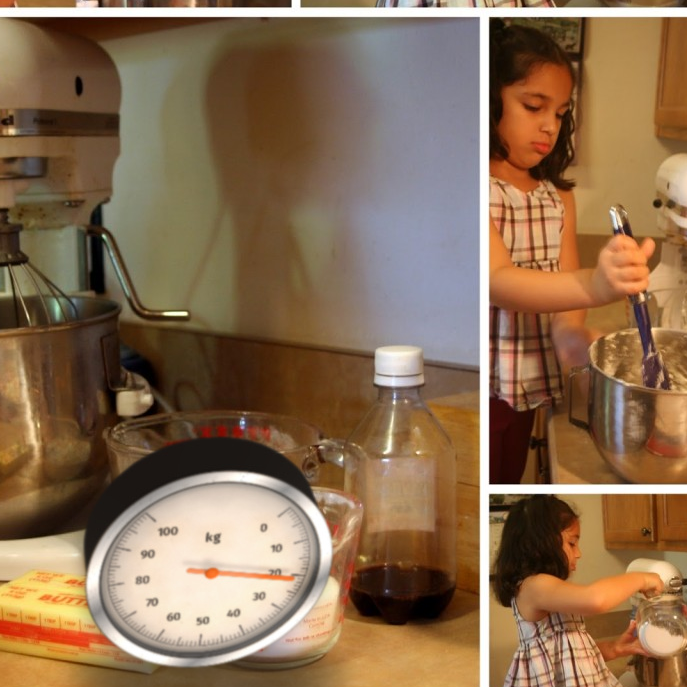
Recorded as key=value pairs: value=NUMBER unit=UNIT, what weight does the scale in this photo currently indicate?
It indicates value=20 unit=kg
